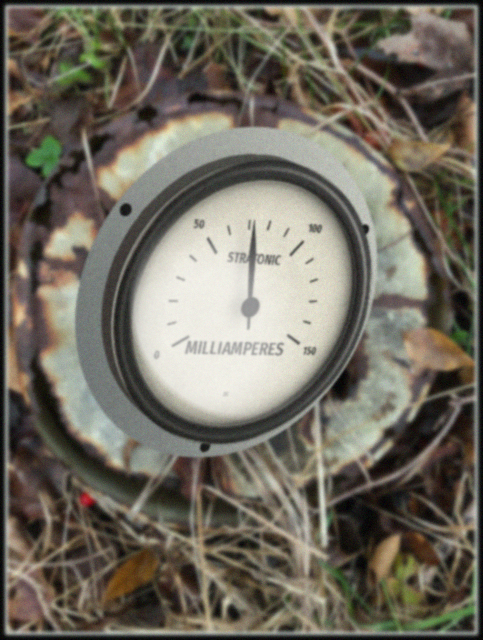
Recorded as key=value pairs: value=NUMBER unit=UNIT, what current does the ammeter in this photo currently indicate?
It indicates value=70 unit=mA
